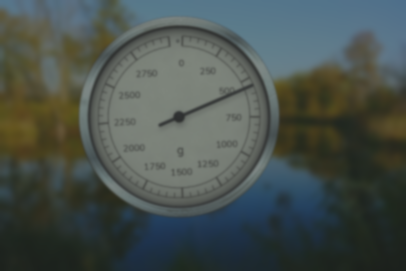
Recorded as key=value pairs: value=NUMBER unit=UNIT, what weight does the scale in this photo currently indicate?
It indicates value=550 unit=g
